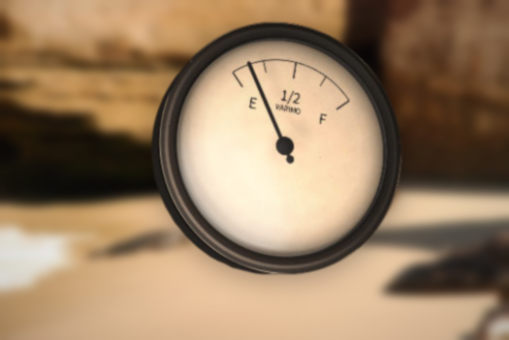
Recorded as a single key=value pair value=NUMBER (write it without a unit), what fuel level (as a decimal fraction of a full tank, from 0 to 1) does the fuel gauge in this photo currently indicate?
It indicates value=0.125
